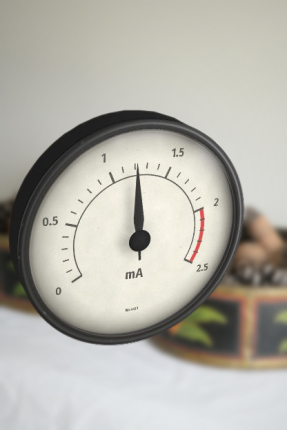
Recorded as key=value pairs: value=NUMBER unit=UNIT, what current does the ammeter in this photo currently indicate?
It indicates value=1.2 unit=mA
